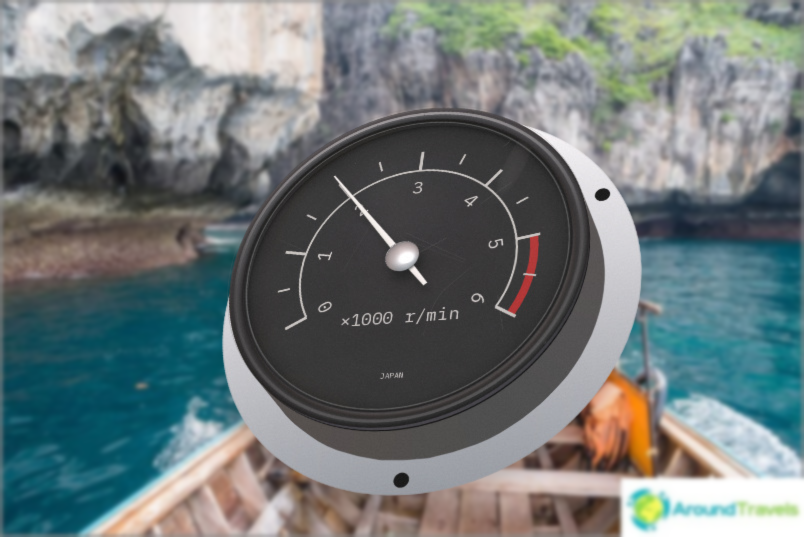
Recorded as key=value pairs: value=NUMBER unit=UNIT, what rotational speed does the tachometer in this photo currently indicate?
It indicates value=2000 unit=rpm
